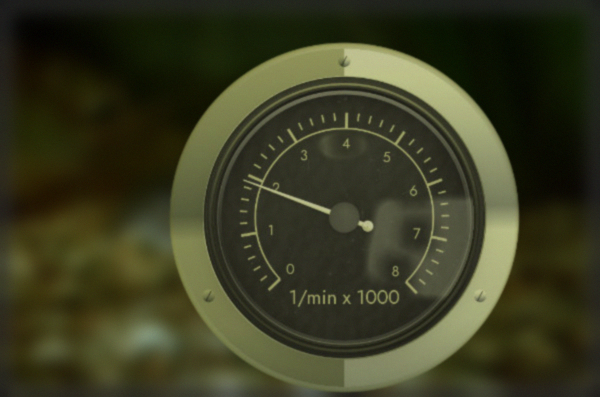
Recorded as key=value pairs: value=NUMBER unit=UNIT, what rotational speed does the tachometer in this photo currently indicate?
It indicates value=1900 unit=rpm
